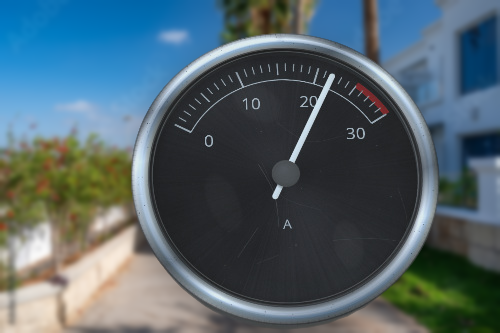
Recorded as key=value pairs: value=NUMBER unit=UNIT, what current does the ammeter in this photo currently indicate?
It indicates value=22 unit=A
